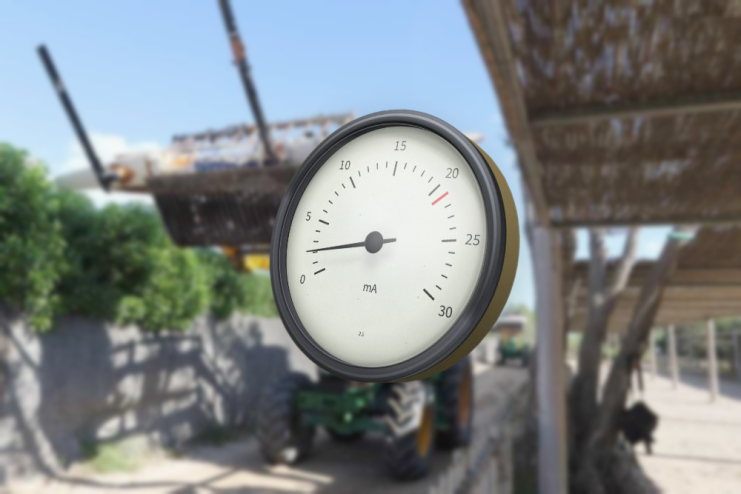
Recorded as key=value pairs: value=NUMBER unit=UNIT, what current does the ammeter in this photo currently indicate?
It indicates value=2 unit=mA
